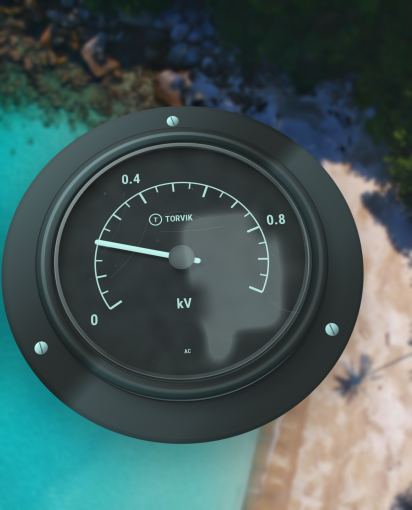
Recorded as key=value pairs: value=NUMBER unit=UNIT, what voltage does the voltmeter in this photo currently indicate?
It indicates value=0.2 unit=kV
